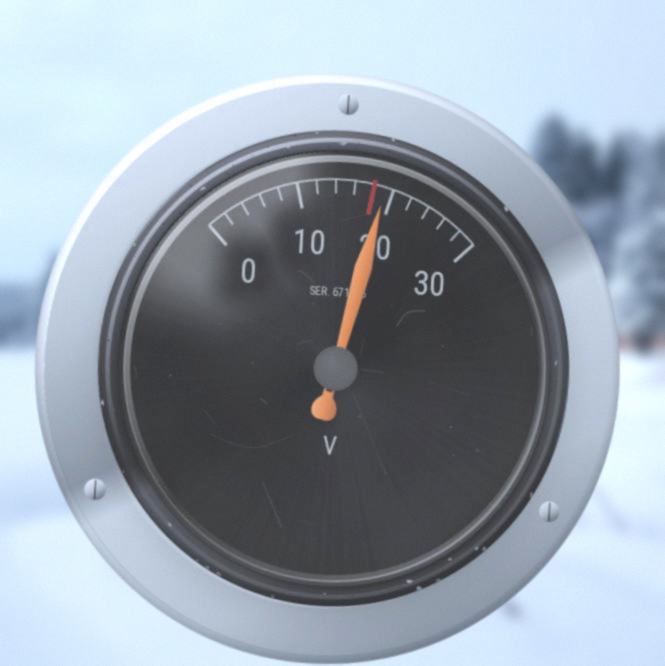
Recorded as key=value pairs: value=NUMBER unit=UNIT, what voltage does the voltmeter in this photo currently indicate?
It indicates value=19 unit=V
